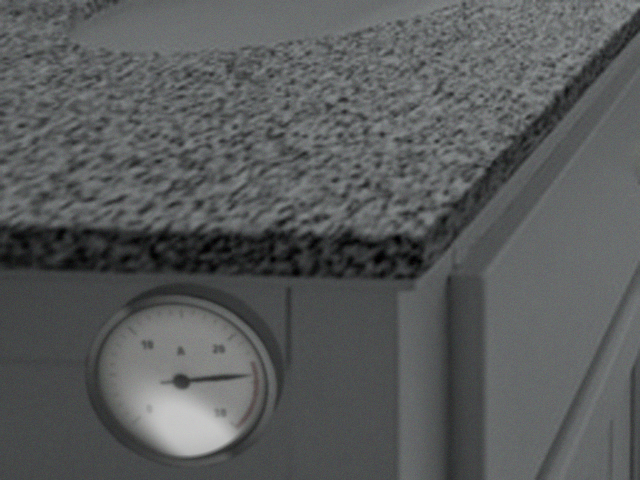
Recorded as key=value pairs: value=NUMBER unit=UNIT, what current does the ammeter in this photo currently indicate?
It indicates value=24 unit=A
